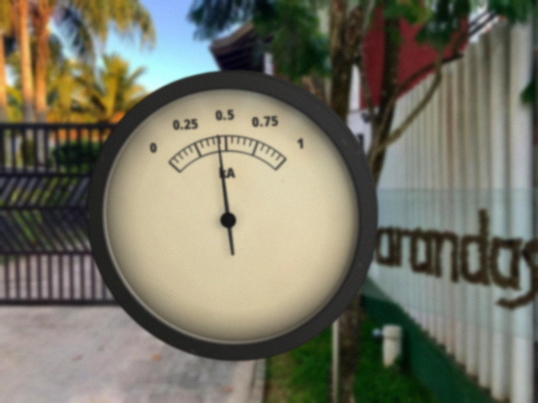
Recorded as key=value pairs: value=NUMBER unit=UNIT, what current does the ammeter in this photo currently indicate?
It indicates value=0.45 unit=kA
